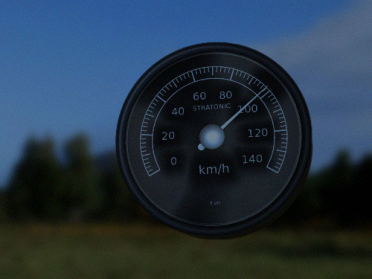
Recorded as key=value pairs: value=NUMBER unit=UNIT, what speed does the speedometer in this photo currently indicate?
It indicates value=98 unit=km/h
